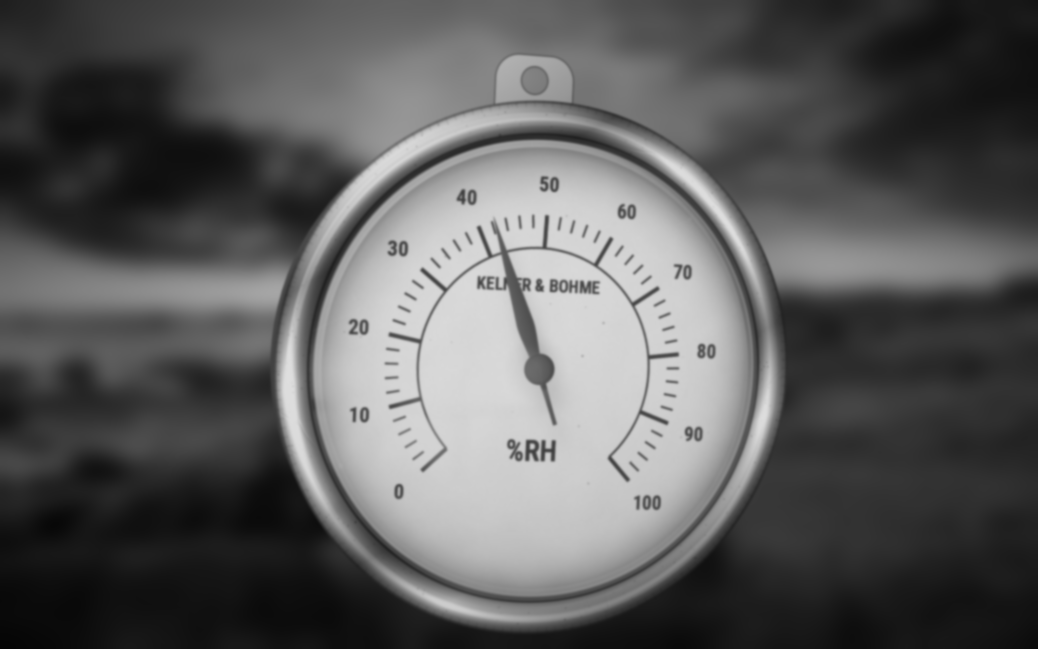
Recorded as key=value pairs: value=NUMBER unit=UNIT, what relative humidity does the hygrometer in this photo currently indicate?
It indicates value=42 unit=%
